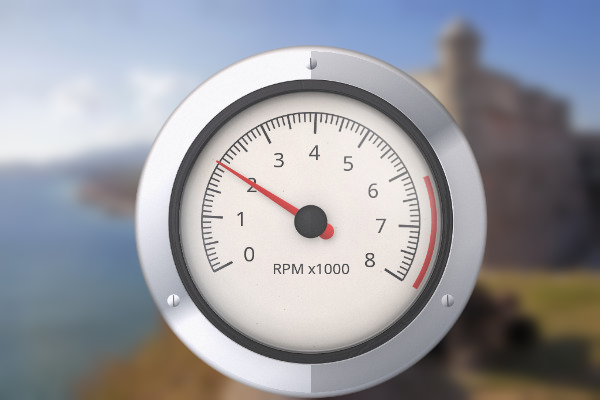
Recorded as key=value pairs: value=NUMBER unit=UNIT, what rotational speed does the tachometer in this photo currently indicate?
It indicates value=2000 unit=rpm
